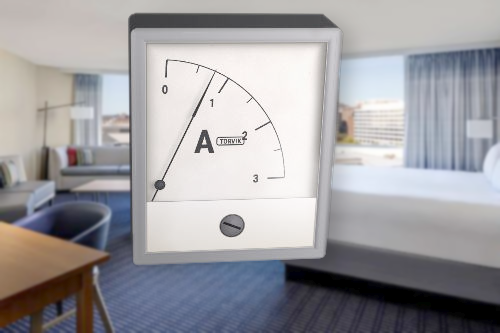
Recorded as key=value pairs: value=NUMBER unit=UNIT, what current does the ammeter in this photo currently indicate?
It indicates value=0.75 unit=A
